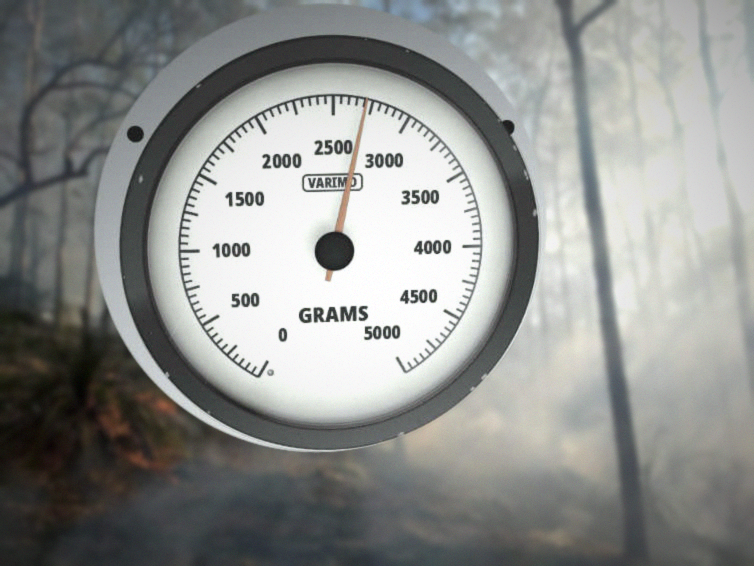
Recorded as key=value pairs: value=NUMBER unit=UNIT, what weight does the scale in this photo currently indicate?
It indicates value=2700 unit=g
